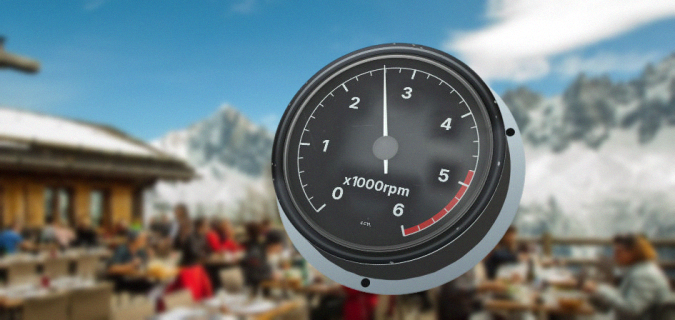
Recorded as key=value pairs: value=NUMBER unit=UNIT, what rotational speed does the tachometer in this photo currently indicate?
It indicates value=2600 unit=rpm
